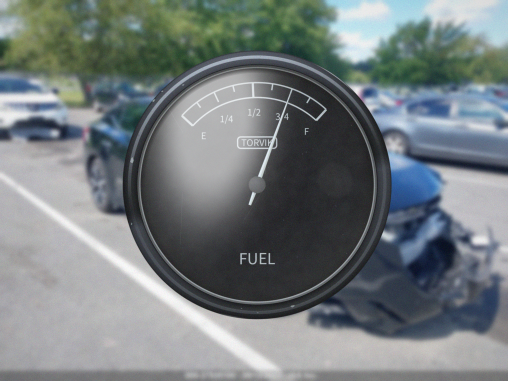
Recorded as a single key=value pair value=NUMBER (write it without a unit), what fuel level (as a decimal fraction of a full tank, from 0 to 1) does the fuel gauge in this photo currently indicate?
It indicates value=0.75
